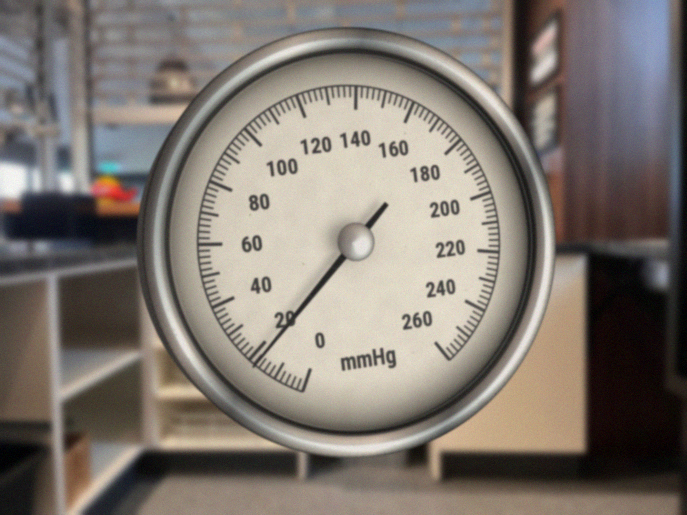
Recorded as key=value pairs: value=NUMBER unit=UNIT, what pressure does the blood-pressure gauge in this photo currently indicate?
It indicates value=18 unit=mmHg
